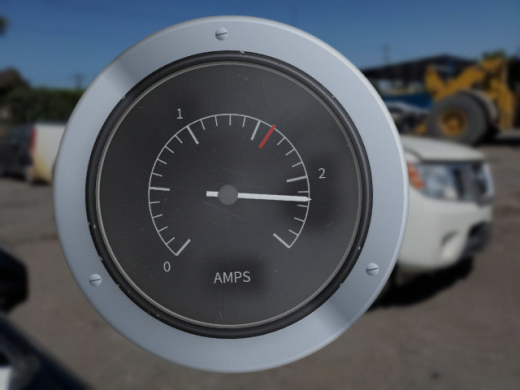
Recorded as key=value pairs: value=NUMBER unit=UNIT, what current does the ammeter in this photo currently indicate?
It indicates value=2.15 unit=A
